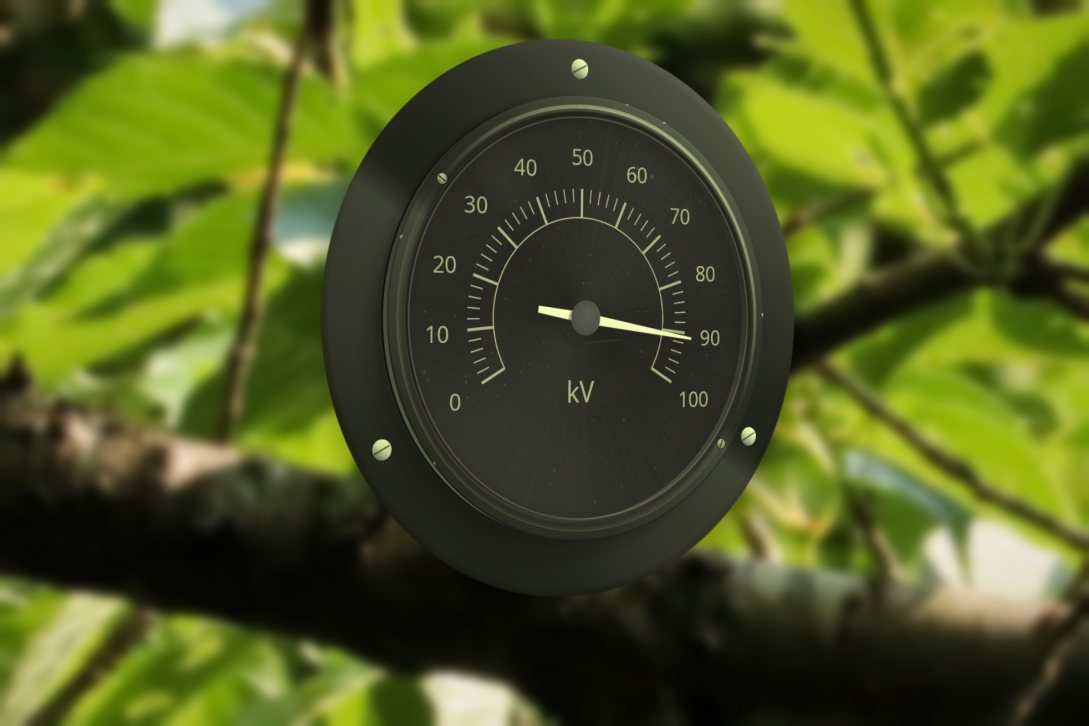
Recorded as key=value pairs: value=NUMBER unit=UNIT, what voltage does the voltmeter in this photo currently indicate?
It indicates value=91 unit=kV
